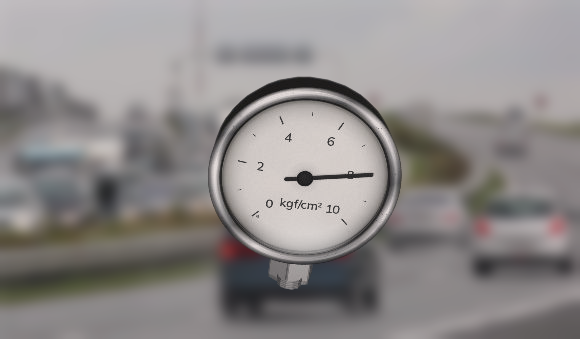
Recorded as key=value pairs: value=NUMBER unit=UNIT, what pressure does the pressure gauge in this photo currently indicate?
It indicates value=8 unit=kg/cm²
